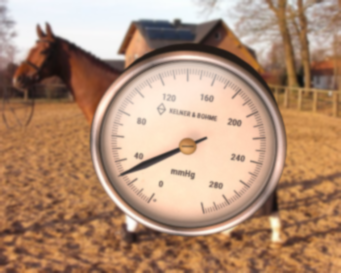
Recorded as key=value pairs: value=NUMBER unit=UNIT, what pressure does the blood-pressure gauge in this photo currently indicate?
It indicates value=30 unit=mmHg
